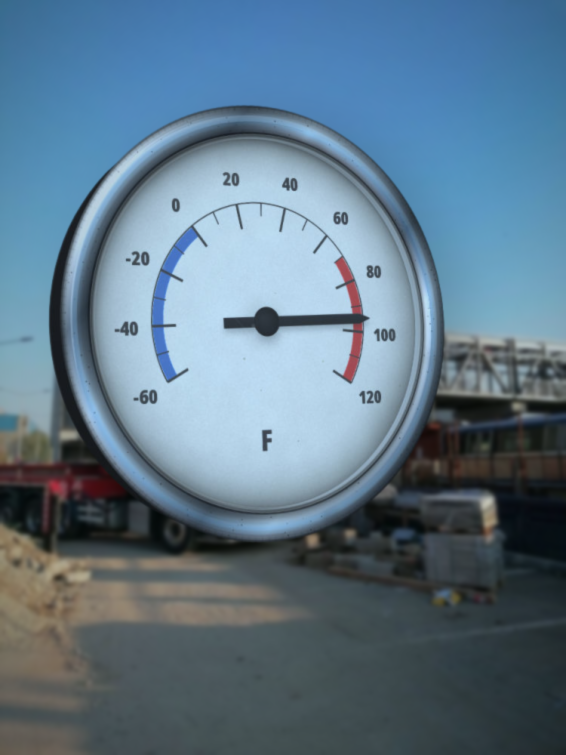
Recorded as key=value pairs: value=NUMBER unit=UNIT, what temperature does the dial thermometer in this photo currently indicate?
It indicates value=95 unit=°F
